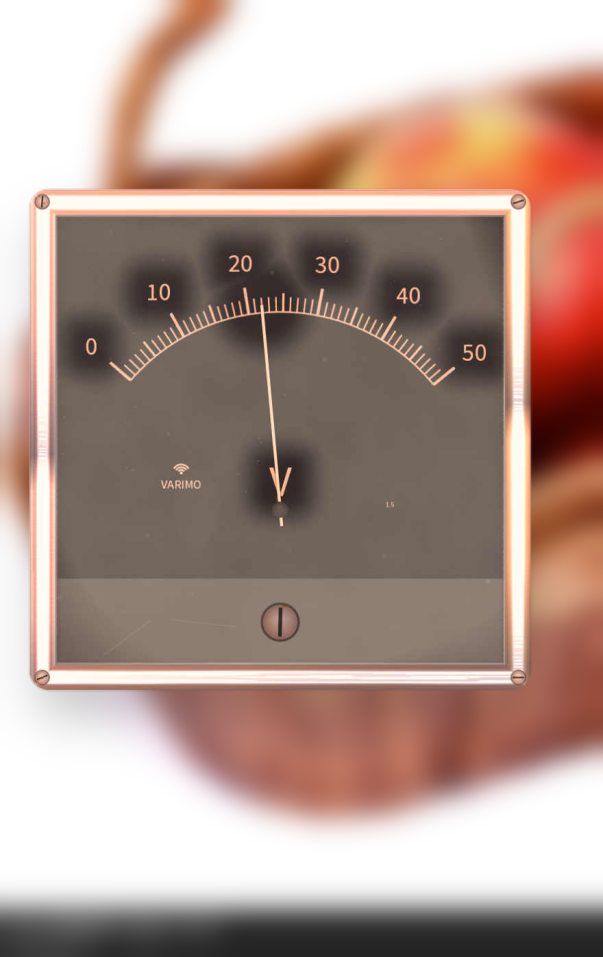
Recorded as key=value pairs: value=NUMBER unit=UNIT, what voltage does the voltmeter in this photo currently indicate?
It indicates value=22 unit=V
